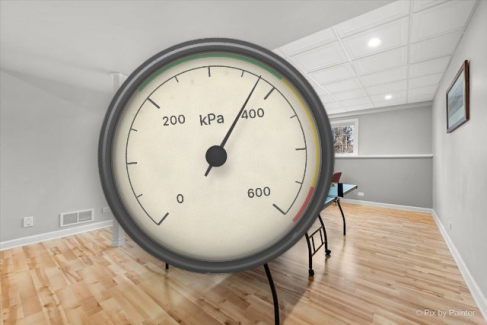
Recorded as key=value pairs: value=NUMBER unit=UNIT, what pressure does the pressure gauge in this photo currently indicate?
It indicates value=375 unit=kPa
